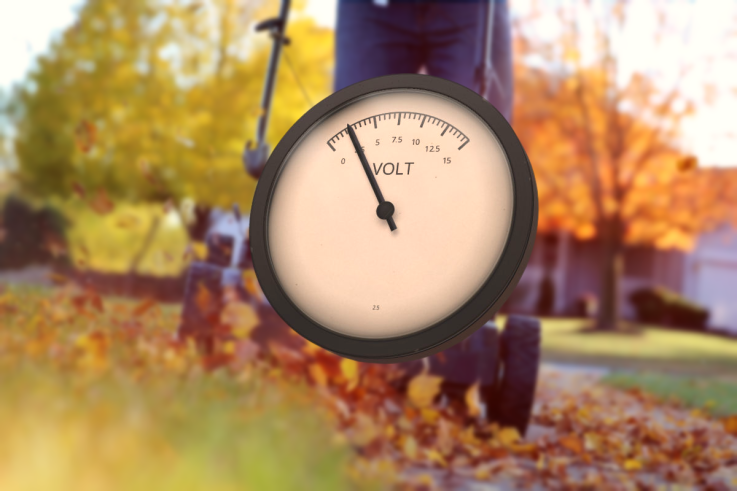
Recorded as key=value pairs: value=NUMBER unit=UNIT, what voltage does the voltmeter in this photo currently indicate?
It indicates value=2.5 unit=V
